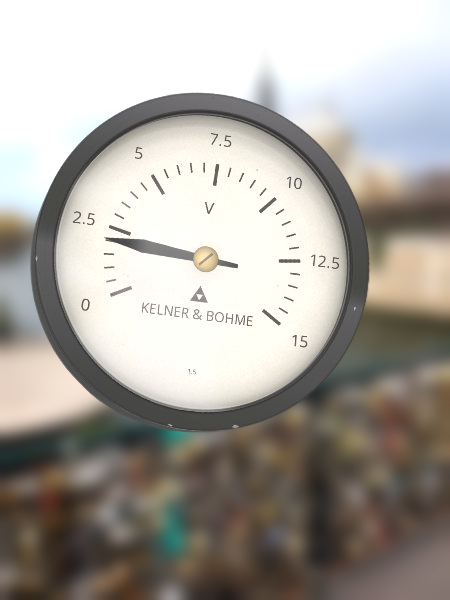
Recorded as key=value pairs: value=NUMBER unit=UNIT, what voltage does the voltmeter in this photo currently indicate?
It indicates value=2 unit=V
